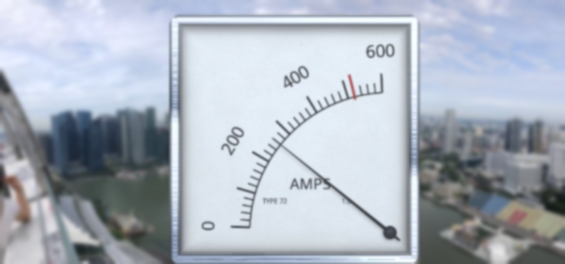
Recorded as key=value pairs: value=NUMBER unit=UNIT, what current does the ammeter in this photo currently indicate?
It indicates value=260 unit=A
